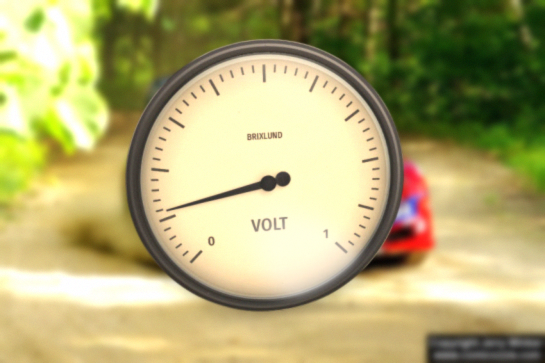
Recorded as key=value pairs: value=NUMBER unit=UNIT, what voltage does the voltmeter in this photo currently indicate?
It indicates value=0.12 unit=V
